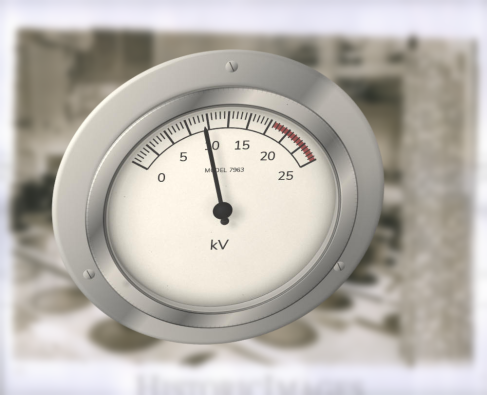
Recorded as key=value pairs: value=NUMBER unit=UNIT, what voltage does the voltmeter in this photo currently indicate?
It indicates value=9.5 unit=kV
